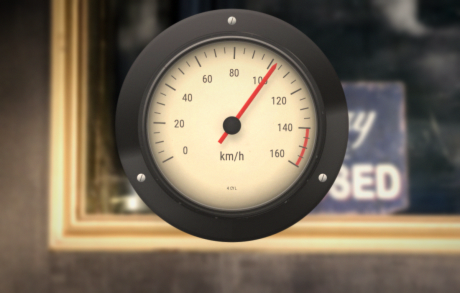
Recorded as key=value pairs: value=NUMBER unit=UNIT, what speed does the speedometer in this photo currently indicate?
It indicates value=102.5 unit=km/h
